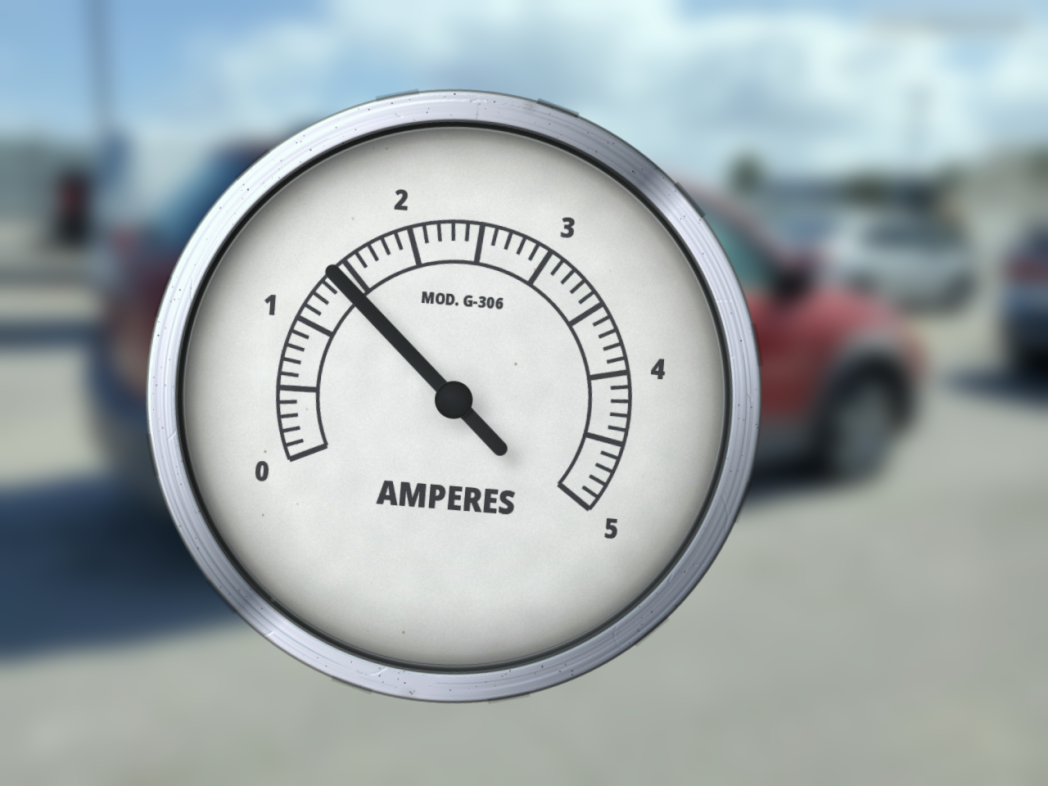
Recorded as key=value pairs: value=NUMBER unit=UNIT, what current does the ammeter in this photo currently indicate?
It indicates value=1.4 unit=A
